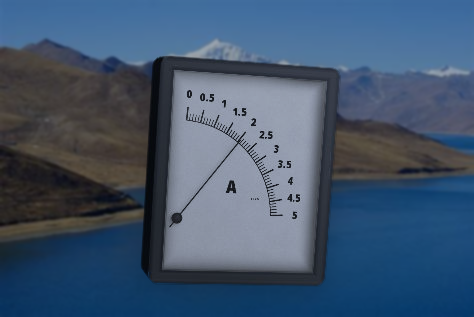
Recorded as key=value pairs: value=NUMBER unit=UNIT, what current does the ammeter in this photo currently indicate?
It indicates value=2 unit=A
